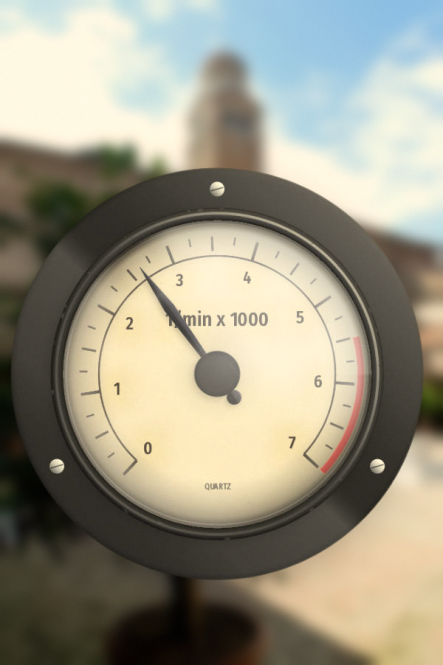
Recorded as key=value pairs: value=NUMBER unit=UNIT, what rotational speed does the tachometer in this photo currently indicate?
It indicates value=2625 unit=rpm
